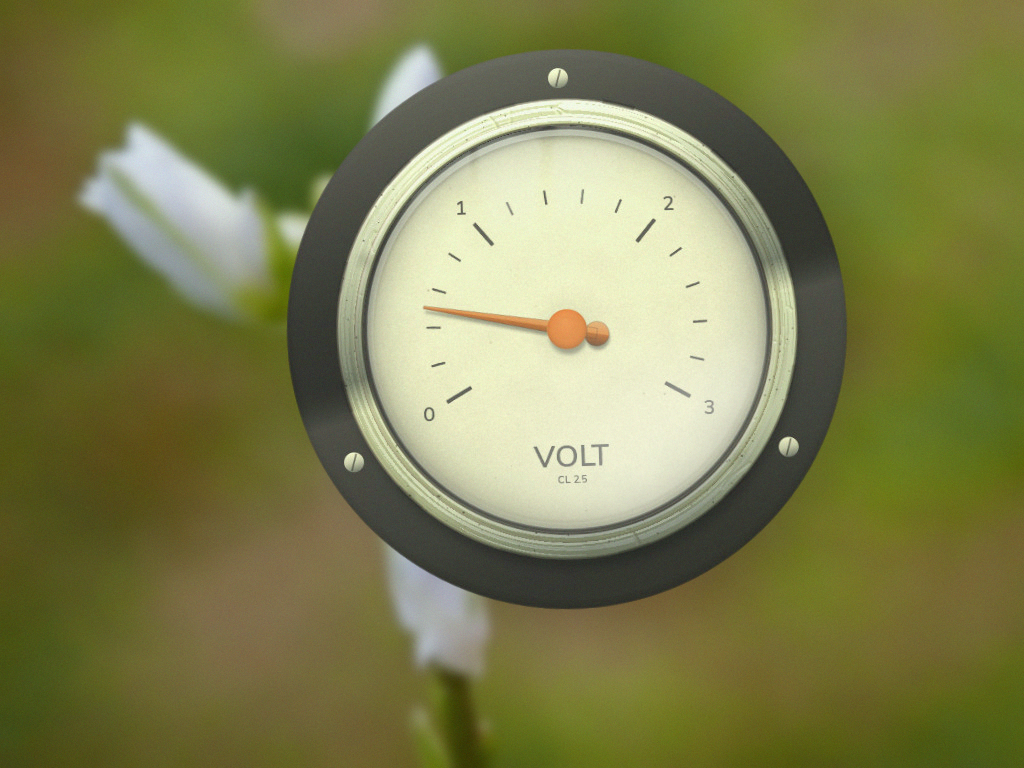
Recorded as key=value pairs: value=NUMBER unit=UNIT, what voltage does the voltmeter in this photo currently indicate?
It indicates value=0.5 unit=V
